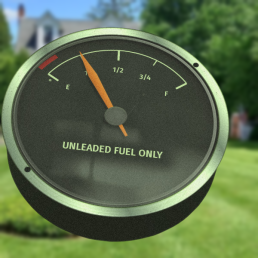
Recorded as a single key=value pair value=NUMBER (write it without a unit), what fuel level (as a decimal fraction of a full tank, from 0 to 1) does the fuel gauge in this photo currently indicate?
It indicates value=0.25
